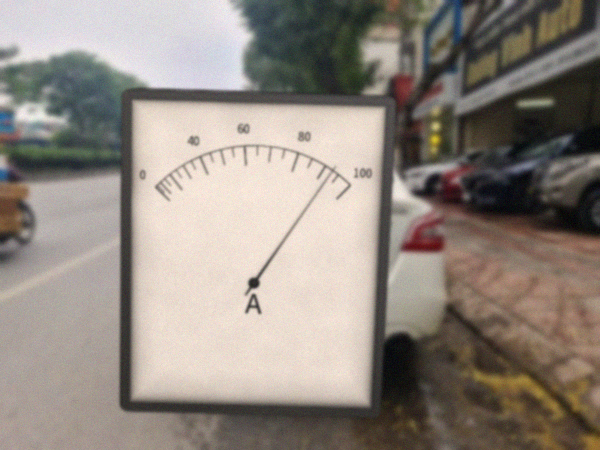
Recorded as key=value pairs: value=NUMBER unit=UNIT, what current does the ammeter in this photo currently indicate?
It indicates value=92.5 unit=A
